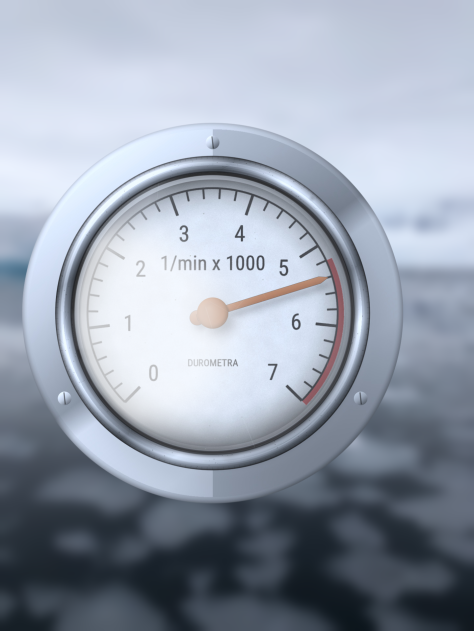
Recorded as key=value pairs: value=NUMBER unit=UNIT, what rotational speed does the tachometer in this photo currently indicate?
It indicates value=5400 unit=rpm
